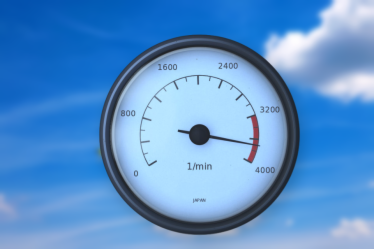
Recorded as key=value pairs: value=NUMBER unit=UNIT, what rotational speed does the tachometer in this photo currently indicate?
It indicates value=3700 unit=rpm
